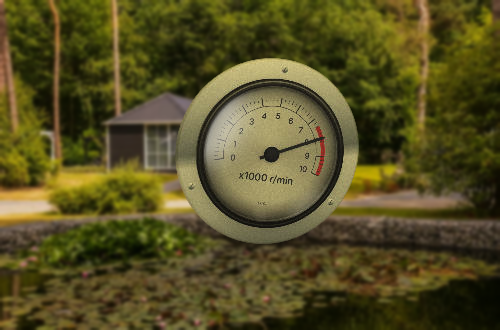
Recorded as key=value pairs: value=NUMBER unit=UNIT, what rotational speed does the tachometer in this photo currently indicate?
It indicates value=8000 unit=rpm
